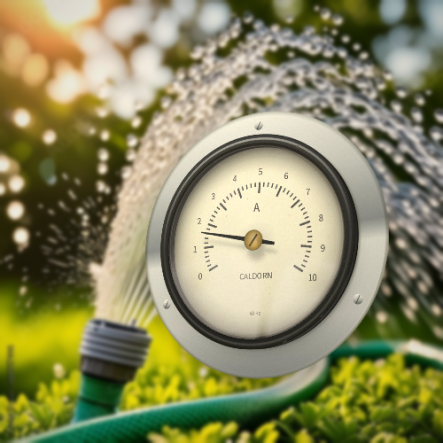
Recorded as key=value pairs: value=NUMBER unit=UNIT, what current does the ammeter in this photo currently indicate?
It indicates value=1.6 unit=A
